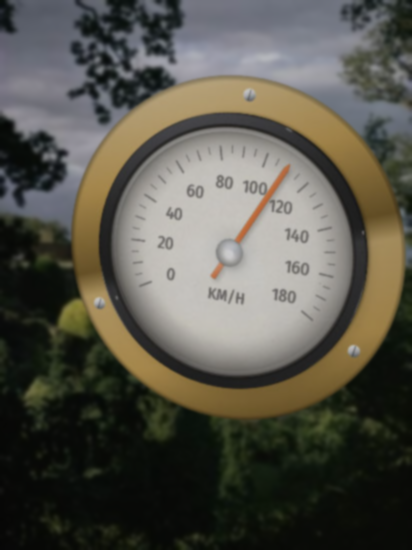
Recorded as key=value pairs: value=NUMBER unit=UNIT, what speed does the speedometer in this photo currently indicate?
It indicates value=110 unit=km/h
